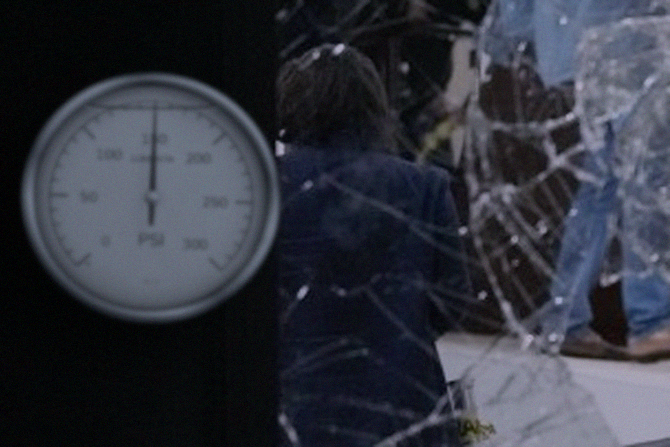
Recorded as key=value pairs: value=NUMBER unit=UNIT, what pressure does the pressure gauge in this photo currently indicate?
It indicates value=150 unit=psi
